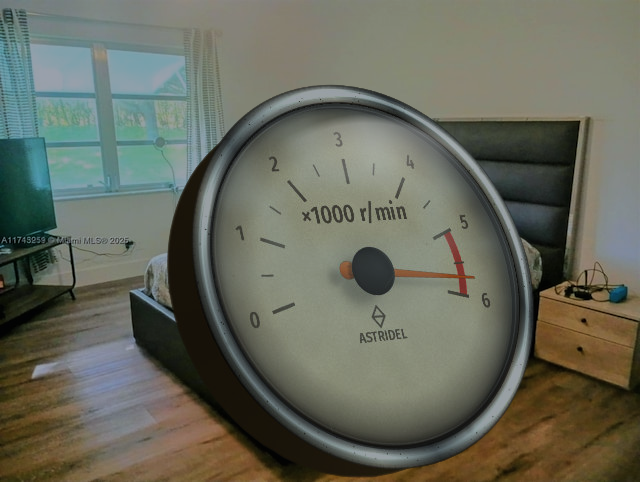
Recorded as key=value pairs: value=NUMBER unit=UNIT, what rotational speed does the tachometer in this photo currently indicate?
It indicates value=5750 unit=rpm
